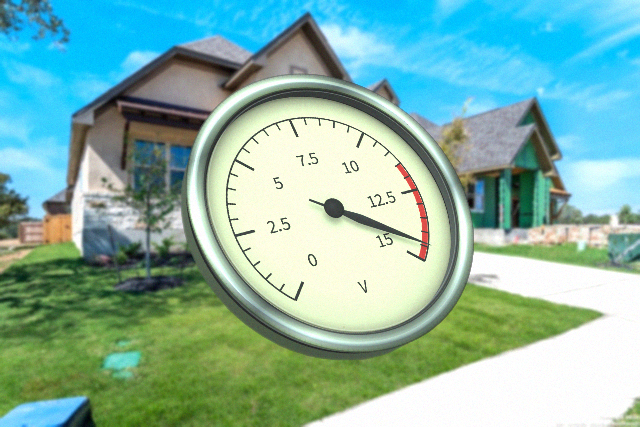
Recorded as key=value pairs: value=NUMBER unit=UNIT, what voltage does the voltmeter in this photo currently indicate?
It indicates value=14.5 unit=V
